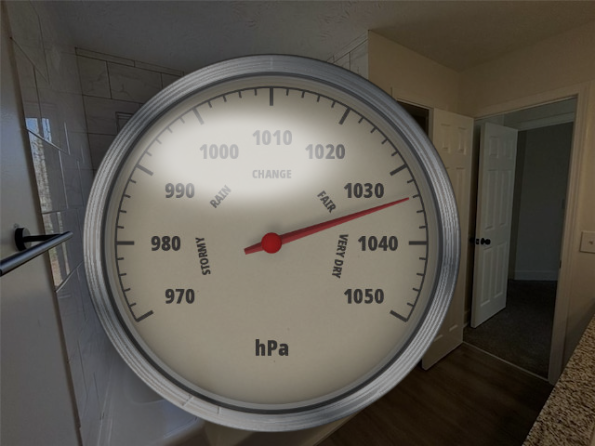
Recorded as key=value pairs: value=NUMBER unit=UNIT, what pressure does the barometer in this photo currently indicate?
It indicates value=1034 unit=hPa
